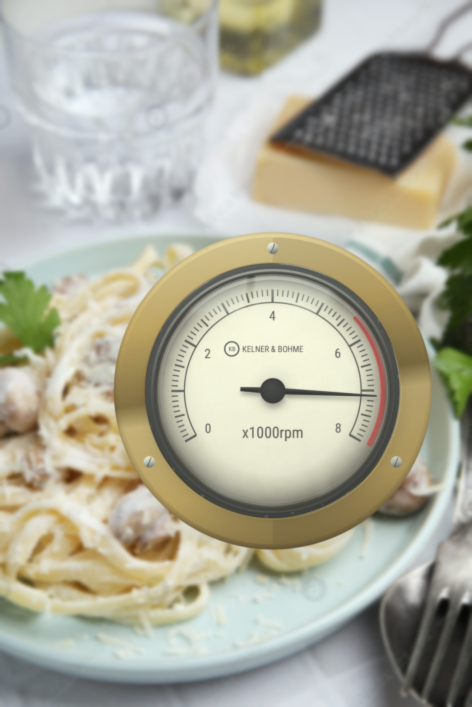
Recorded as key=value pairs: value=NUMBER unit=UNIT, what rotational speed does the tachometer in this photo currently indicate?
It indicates value=7100 unit=rpm
